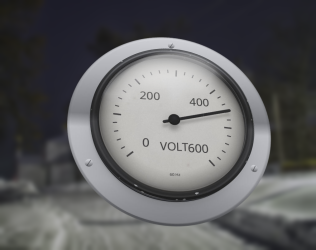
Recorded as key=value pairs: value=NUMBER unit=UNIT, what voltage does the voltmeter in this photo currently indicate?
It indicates value=460 unit=V
